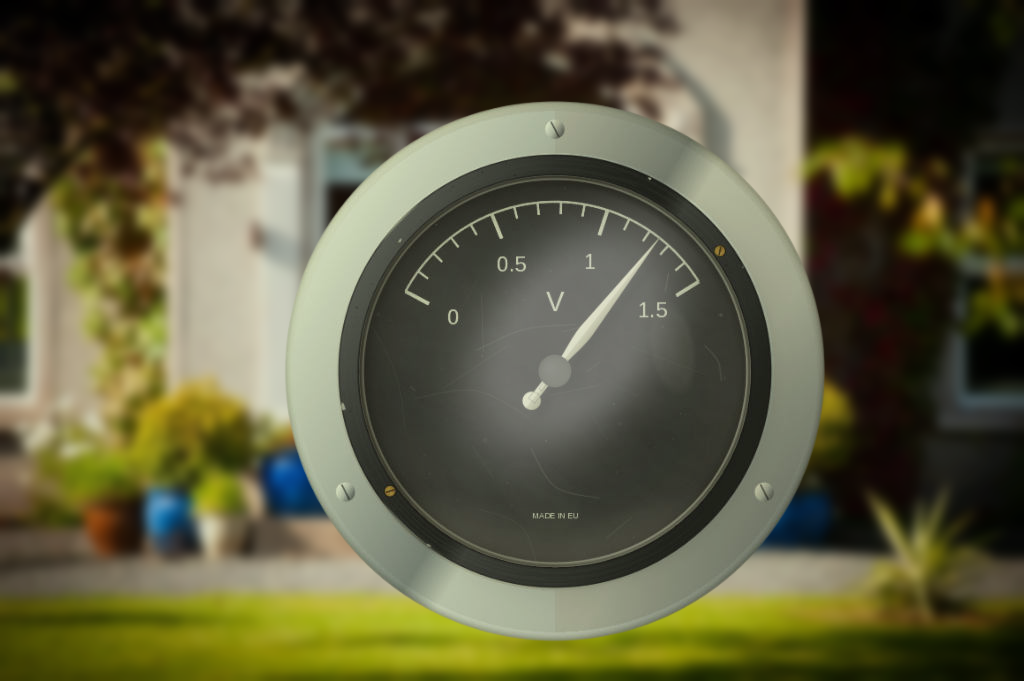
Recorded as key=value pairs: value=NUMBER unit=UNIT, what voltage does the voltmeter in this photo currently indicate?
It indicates value=1.25 unit=V
